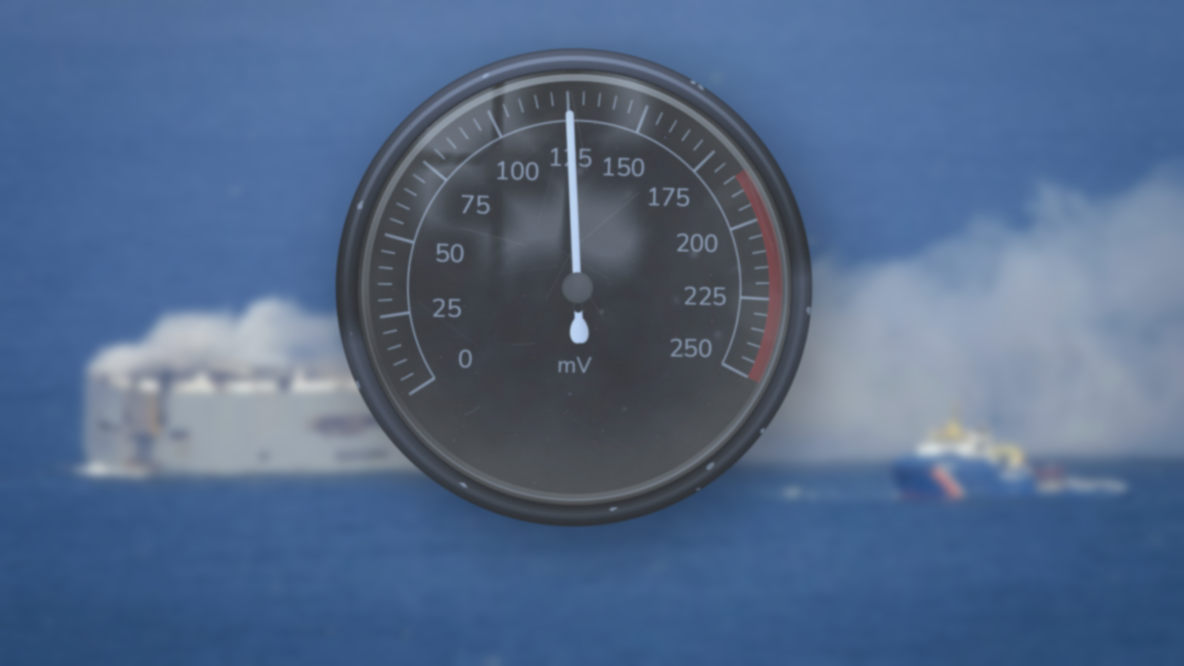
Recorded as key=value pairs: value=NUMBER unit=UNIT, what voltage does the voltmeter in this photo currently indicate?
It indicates value=125 unit=mV
